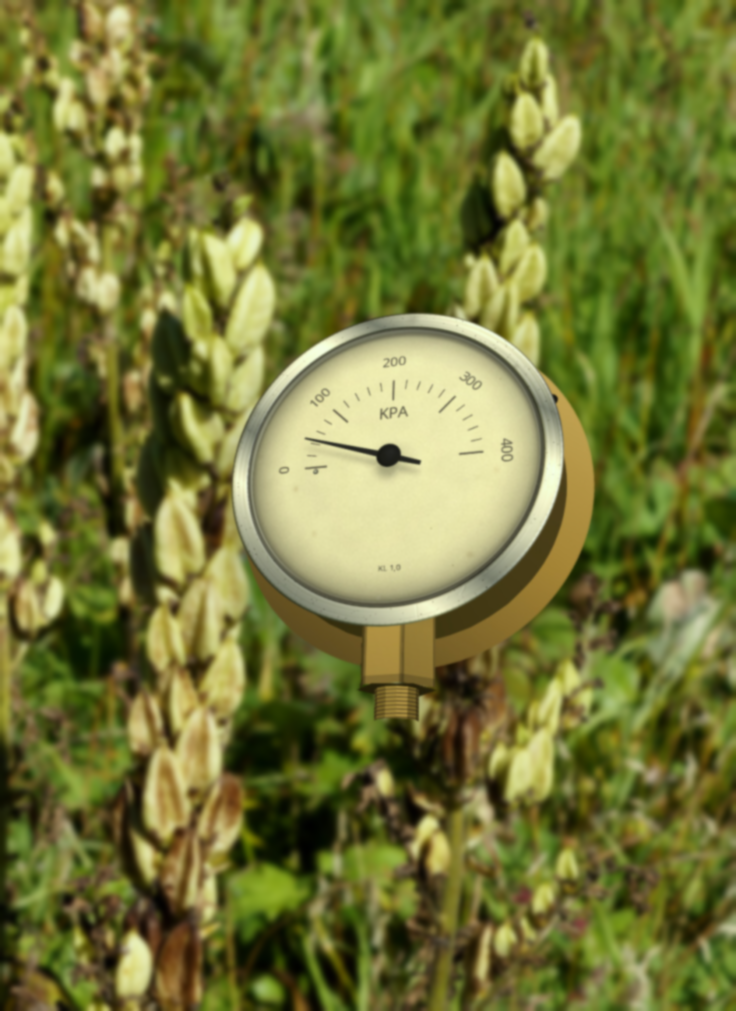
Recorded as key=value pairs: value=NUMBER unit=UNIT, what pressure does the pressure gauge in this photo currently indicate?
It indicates value=40 unit=kPa
